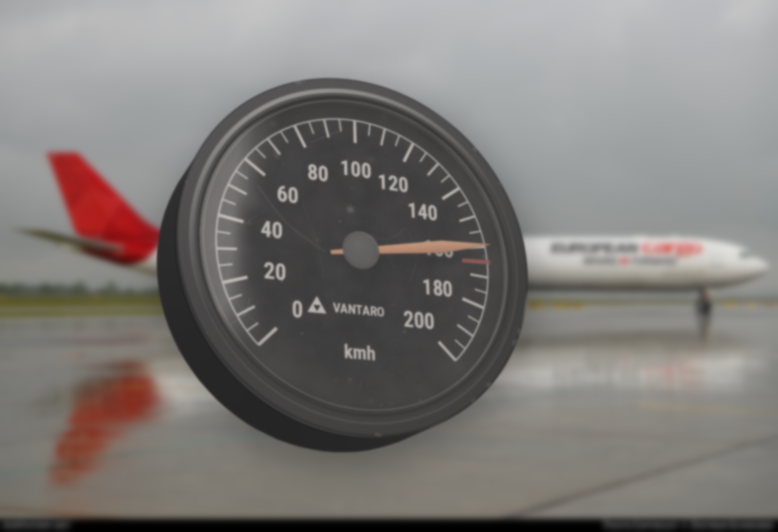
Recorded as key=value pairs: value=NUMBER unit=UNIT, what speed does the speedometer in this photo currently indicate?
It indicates value=160 unit=km/h
